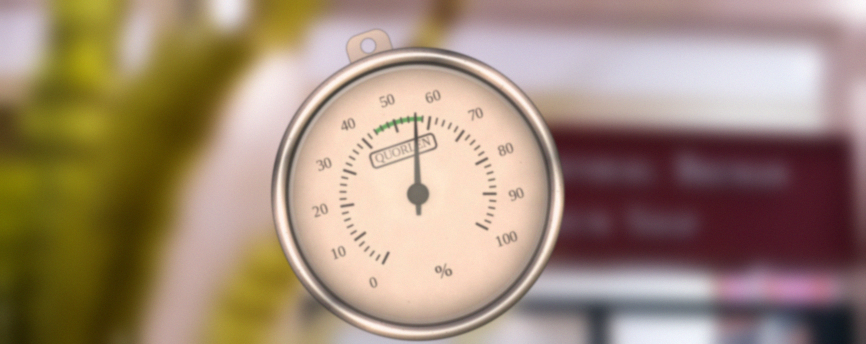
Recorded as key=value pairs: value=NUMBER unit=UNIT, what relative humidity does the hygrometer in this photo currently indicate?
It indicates value=56 unit=%
